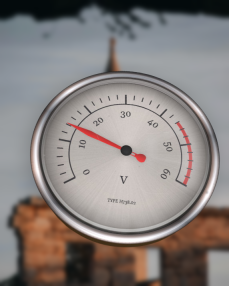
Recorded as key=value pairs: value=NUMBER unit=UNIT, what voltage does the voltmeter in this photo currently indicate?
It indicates value=14 unit=V
